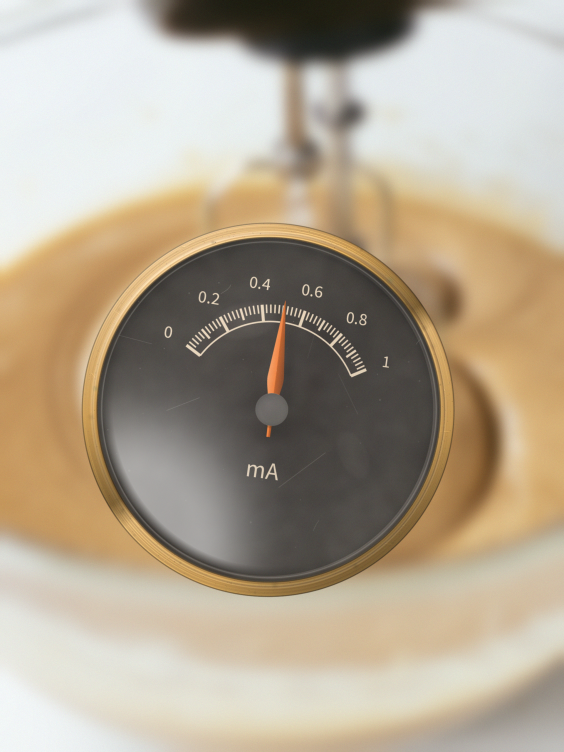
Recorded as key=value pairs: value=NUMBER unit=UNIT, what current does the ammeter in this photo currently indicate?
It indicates value=0.5 unit=mA
